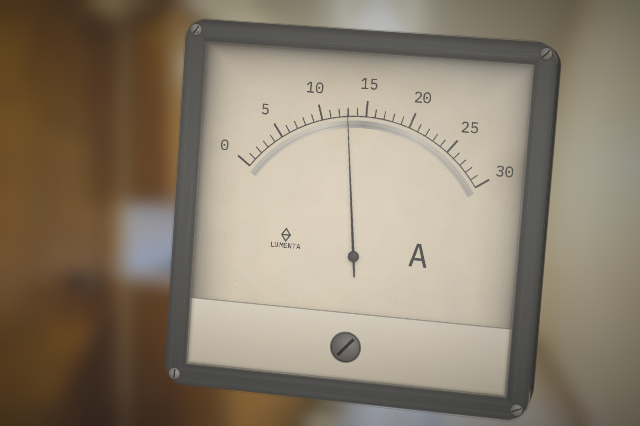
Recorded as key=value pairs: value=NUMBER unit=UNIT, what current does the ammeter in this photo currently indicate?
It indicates value=13 unit=A
